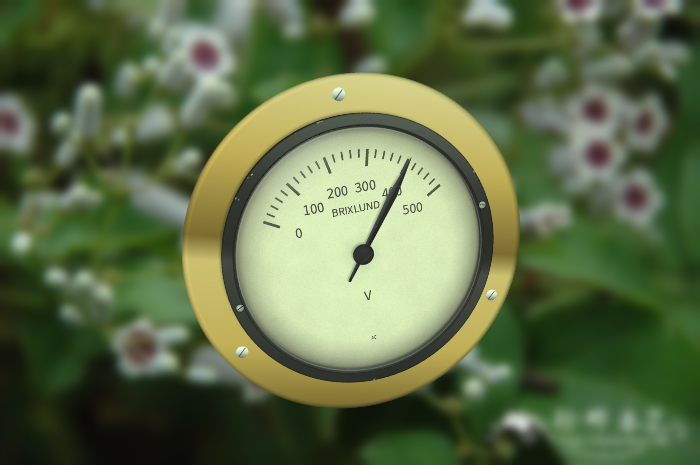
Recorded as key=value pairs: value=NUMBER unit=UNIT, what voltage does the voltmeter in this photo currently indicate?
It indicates value=400 unit=V
